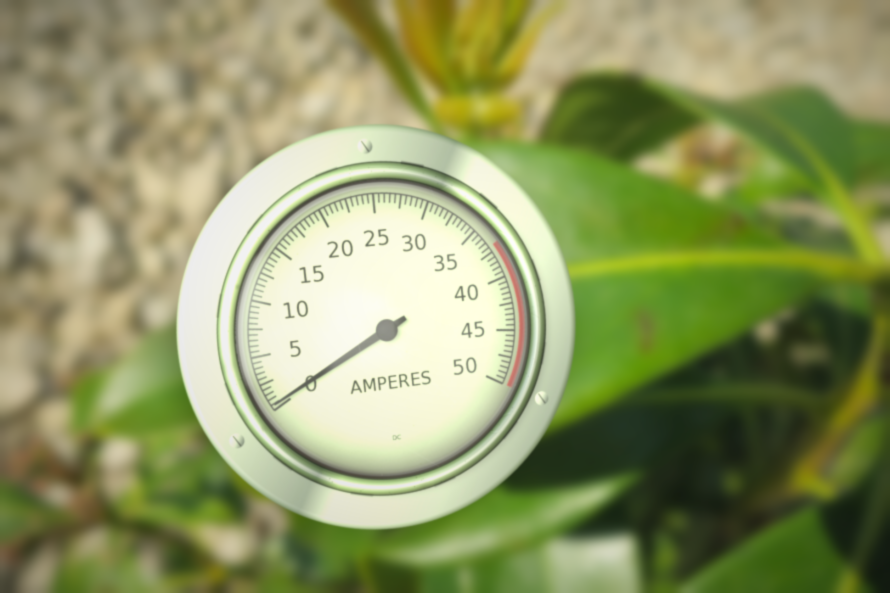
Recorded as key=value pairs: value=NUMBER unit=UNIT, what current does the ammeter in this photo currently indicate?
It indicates value=0.5 unit=A
